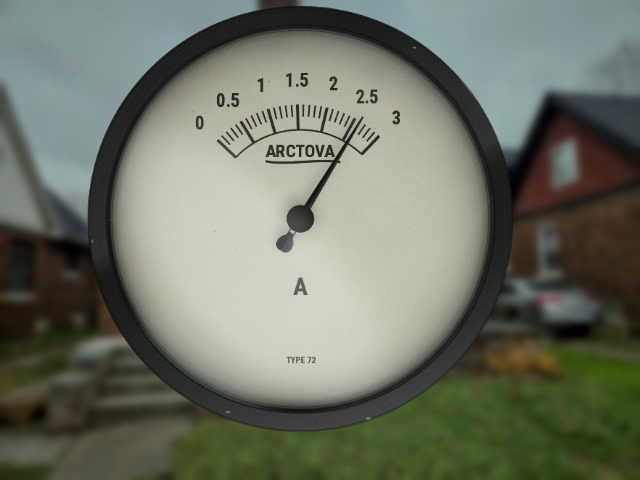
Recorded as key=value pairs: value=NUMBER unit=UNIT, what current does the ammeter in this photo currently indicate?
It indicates value=2.6 unit=A
